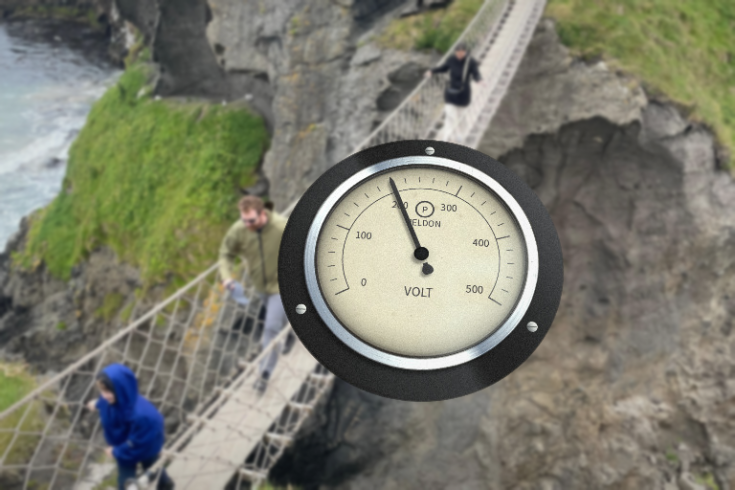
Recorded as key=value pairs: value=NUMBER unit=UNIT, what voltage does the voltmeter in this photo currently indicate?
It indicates value=200 unit=V
